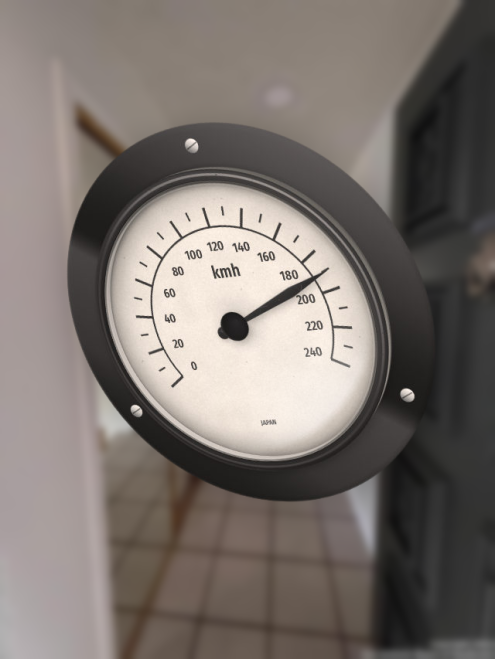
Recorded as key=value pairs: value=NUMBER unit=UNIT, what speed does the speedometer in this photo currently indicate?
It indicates value=190 unit=km/h
